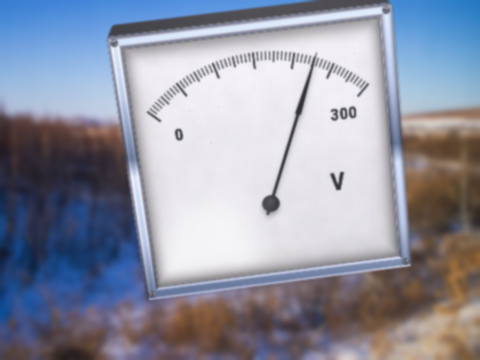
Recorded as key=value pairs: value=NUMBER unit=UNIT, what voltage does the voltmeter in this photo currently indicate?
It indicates value=225 unit=V
